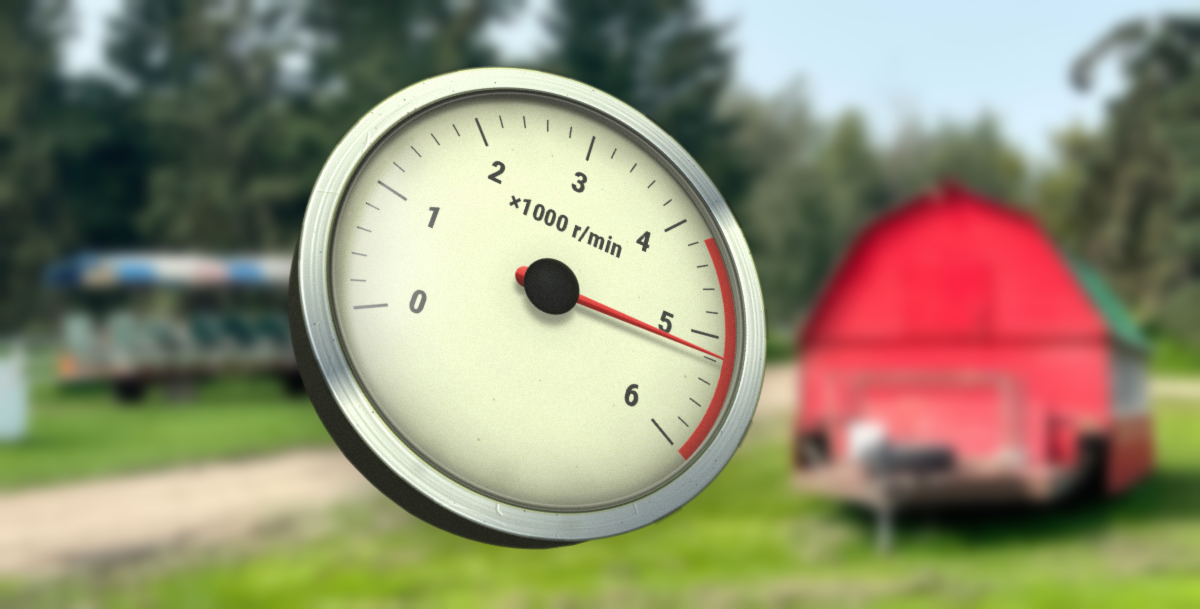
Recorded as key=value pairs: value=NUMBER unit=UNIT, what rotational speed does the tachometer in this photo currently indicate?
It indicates value=5200 unit=rpm
